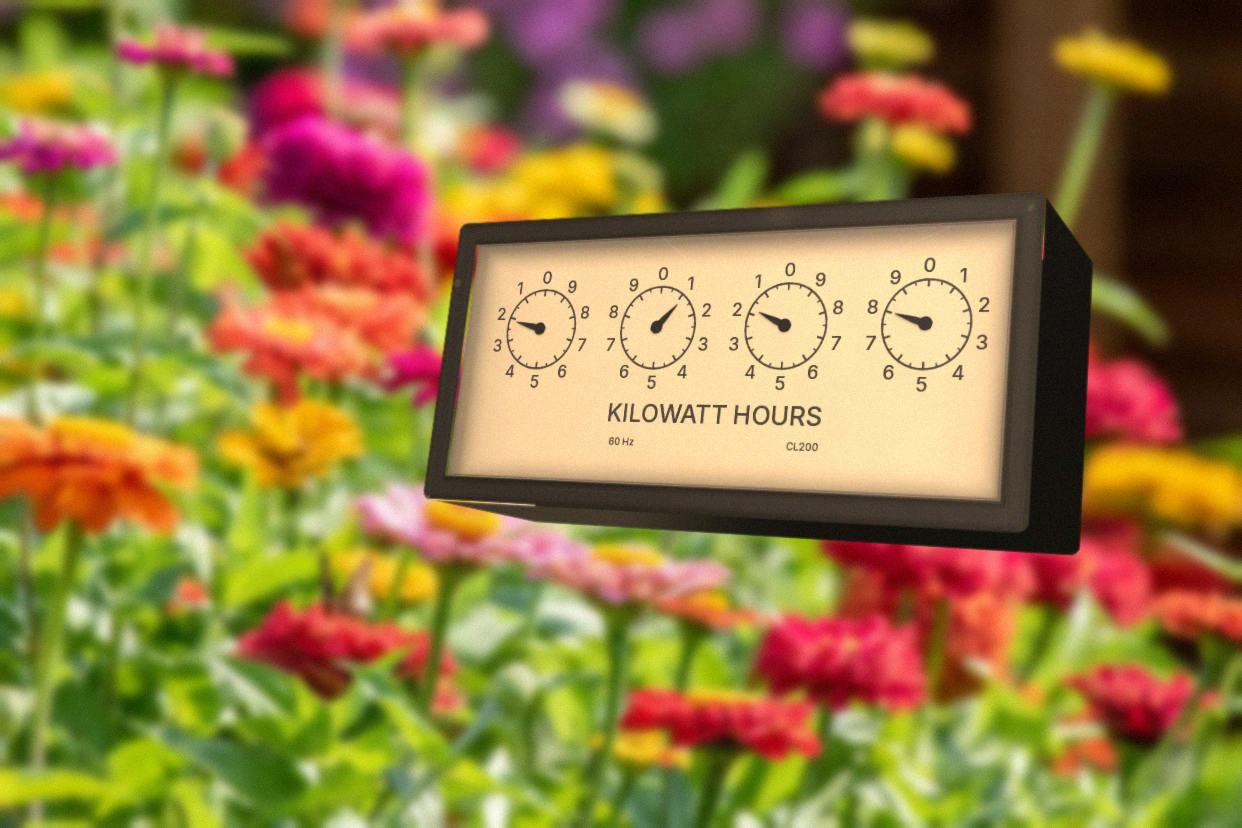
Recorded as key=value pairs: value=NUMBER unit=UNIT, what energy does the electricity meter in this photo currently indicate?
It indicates value=2118 unit=kWh
